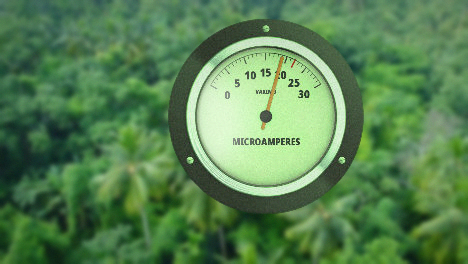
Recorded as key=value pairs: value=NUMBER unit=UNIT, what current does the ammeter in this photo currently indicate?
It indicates value=19 unit=µA
